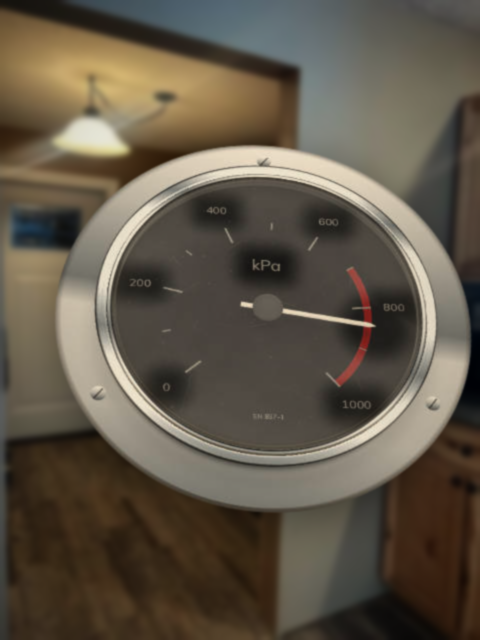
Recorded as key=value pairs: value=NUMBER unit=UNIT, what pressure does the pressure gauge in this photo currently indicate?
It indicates value=850 unit=kPa
